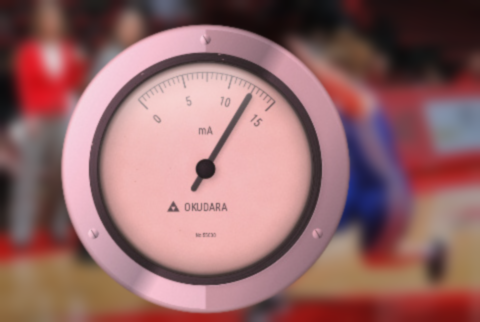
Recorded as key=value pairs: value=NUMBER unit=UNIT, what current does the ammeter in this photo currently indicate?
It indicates value=12.5 unit=mA
